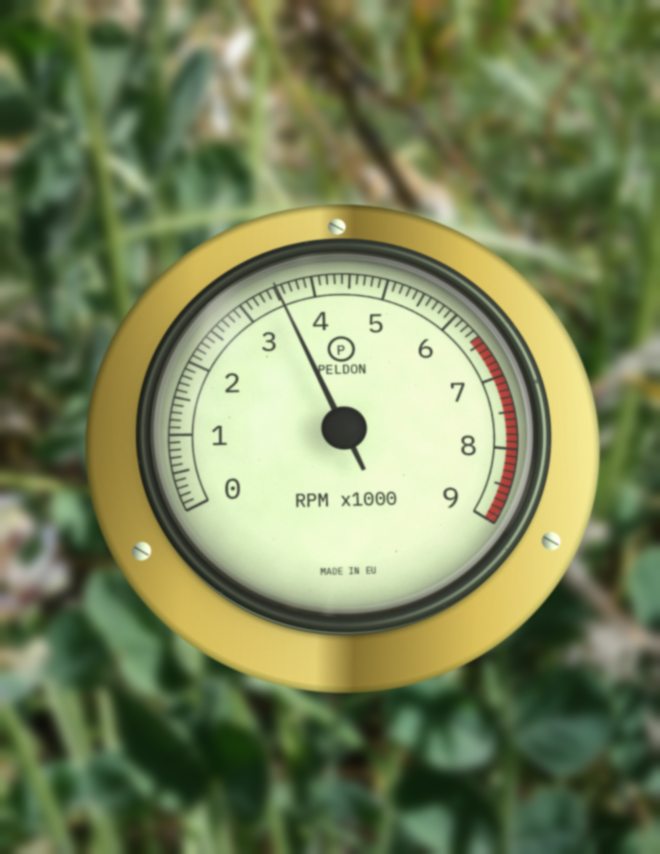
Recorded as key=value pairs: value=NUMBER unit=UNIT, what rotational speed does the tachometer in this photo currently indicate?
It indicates value=3500 unit=rpm
